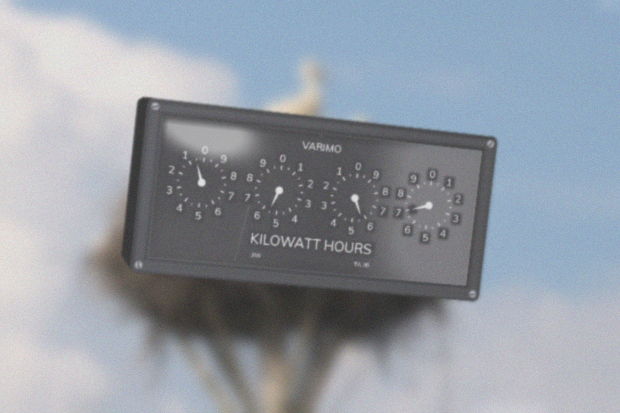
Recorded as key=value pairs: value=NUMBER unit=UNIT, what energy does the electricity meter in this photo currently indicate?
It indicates value=557 unit=kWh
